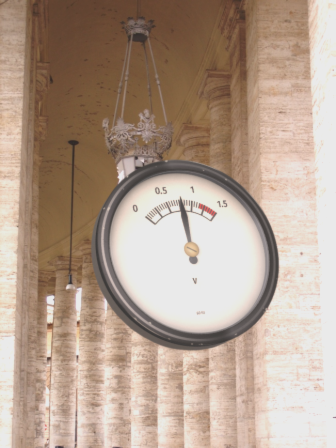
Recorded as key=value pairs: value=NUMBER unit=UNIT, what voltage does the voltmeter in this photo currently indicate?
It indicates value=0.75 unit=V
